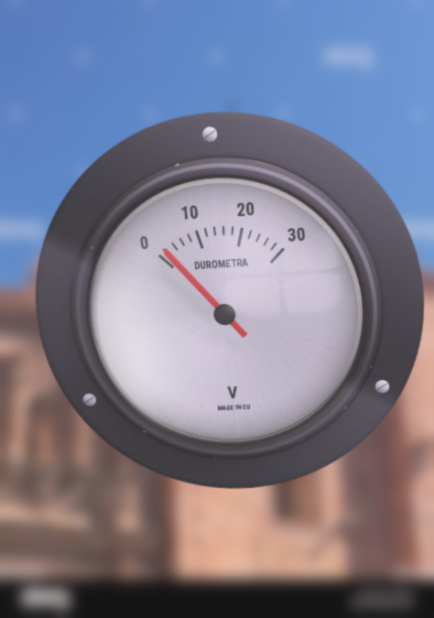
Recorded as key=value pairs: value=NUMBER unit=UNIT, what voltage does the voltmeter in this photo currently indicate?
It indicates value=2 unit=V
